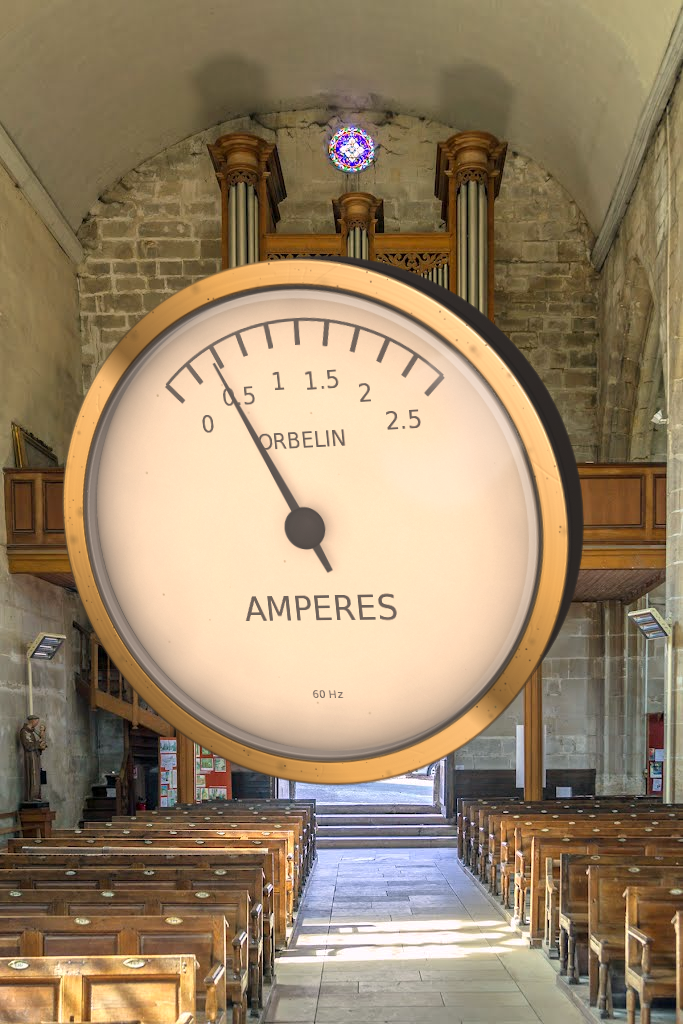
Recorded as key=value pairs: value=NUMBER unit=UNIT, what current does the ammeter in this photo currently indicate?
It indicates value=0.5 unit=A
